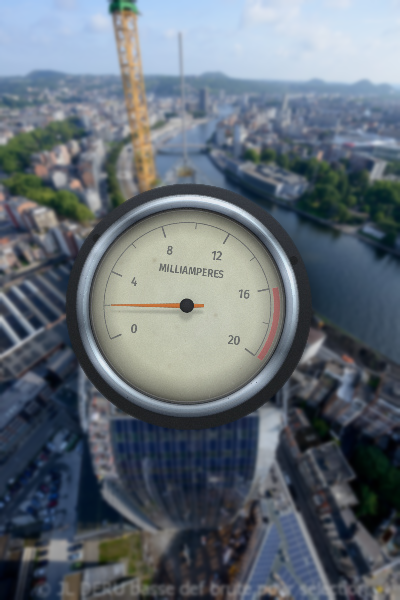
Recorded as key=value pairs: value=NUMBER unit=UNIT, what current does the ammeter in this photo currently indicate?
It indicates value=2 unit=mA
